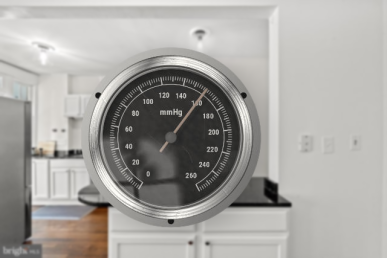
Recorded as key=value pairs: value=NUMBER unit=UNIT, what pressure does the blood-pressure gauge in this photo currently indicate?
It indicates value=160 unit=mmHg
